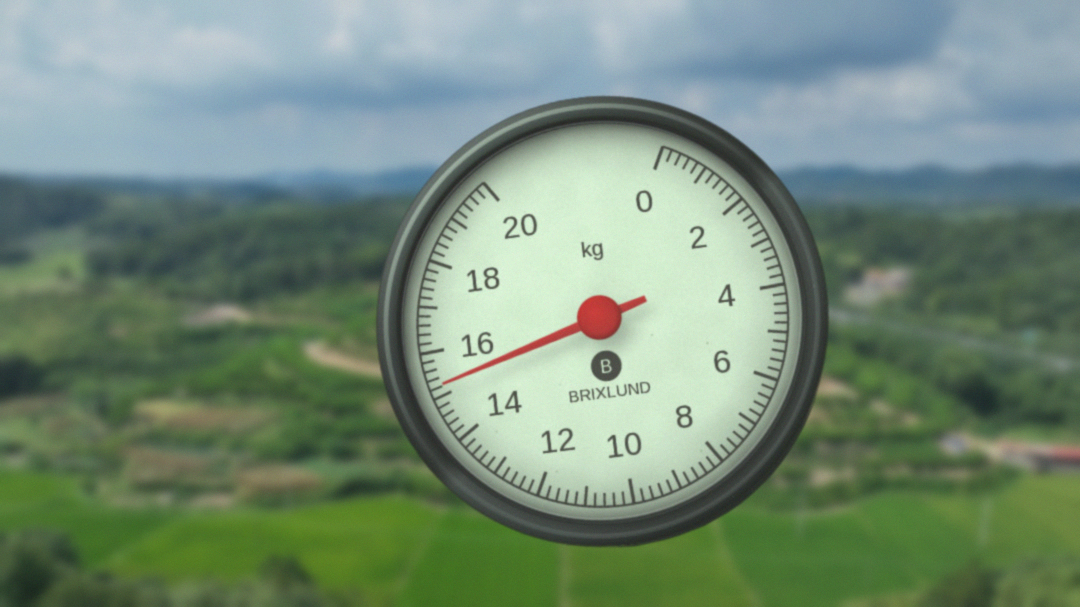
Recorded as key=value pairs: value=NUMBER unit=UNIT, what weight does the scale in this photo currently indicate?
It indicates value=15.2 unit=kg
